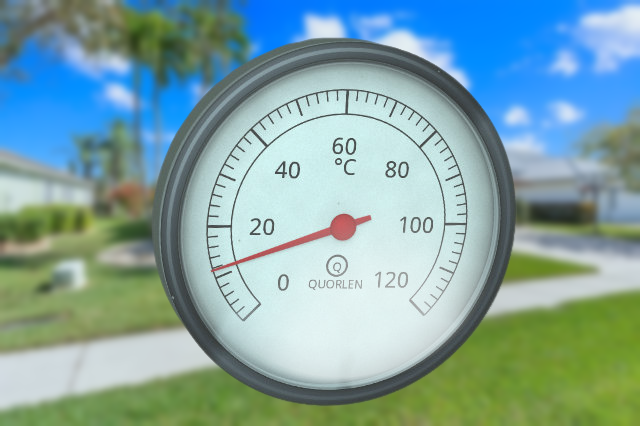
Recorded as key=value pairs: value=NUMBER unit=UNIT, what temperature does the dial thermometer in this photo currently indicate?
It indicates value=12 unit=°C
